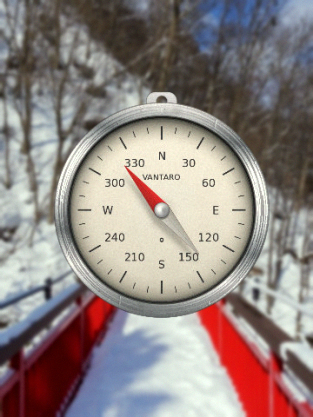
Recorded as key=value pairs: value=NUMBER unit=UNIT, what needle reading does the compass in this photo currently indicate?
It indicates value=320 unit=°
